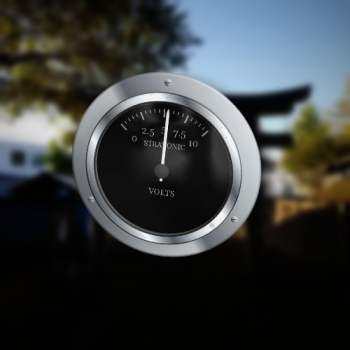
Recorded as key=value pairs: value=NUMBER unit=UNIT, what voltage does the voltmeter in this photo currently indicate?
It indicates value=5.5 unit=V
